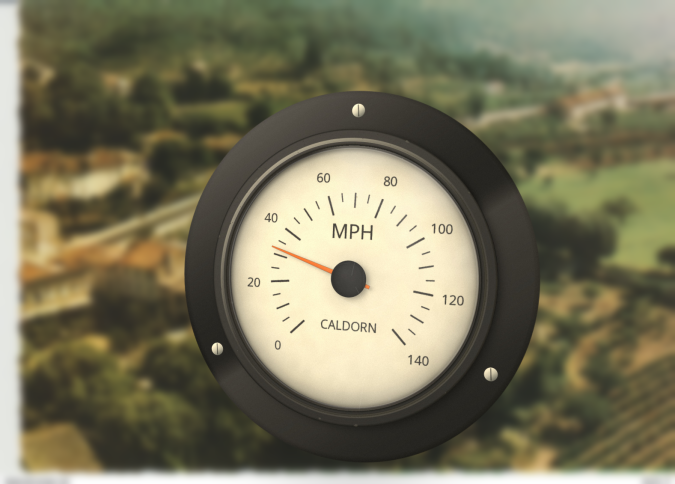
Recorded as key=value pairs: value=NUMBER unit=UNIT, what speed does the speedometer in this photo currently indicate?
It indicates value=32.5 unit=mph
